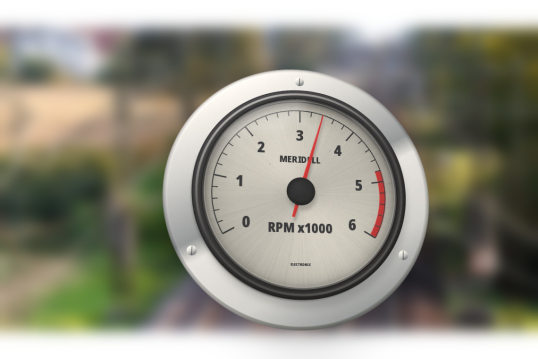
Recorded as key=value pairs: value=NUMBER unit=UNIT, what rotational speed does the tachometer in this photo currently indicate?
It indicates value=3400 unit=rpm
